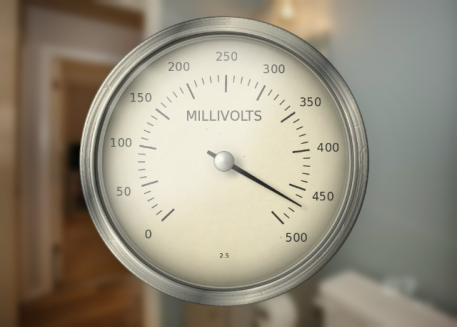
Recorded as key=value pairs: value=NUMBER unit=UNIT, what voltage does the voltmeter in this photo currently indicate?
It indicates value=470 unit=mV
